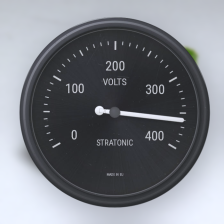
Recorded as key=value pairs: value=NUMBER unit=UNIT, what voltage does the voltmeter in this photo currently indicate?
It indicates value=360 unit=V
